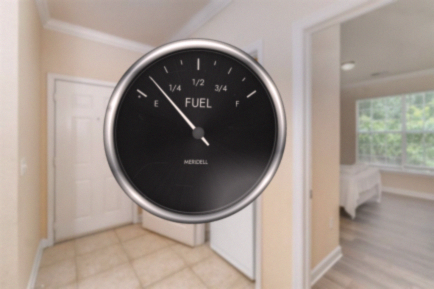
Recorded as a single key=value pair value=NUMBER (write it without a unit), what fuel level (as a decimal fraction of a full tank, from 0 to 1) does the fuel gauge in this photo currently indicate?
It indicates value=0.125
